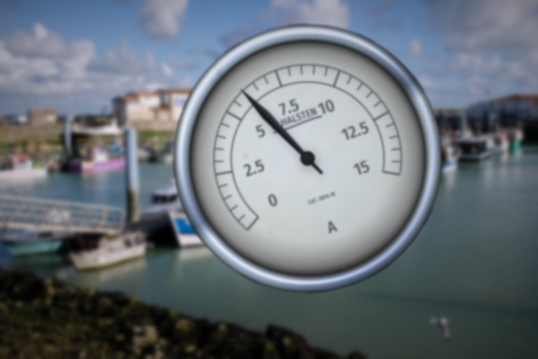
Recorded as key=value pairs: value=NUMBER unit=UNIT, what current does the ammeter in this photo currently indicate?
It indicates value=6 unit=A
